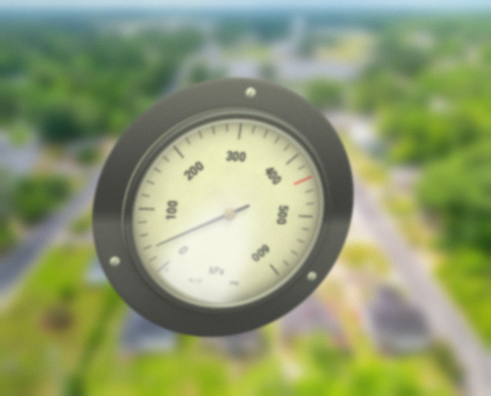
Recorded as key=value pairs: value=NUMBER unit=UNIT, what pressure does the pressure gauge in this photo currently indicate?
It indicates value=40 unit=kPa
